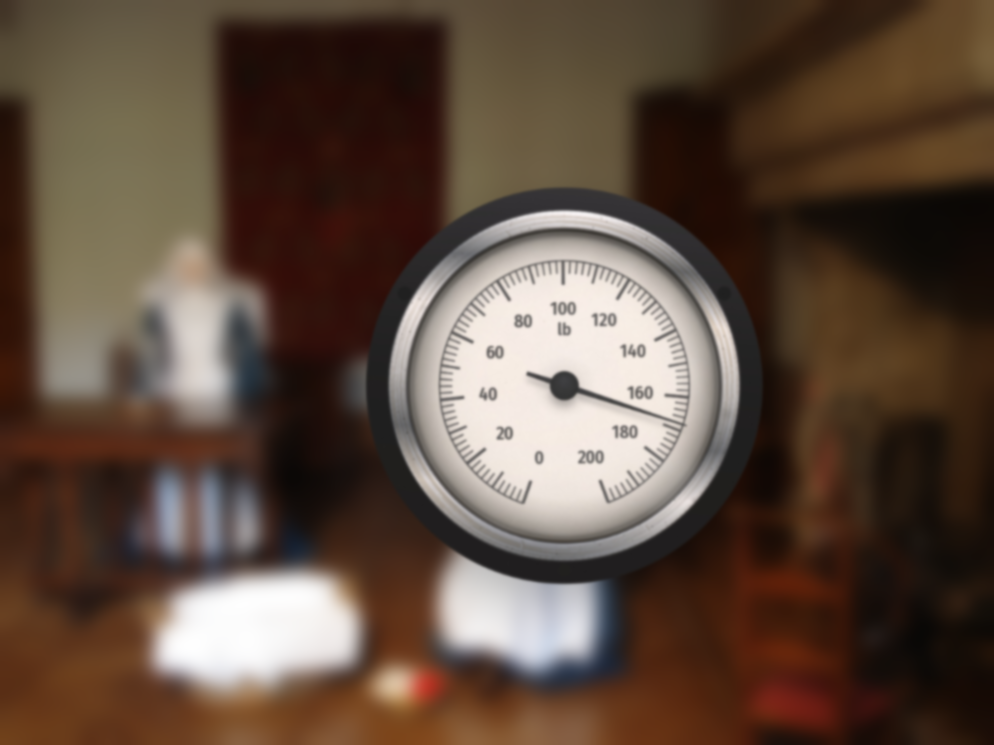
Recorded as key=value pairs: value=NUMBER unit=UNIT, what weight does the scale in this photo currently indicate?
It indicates value=168 unit=lb
